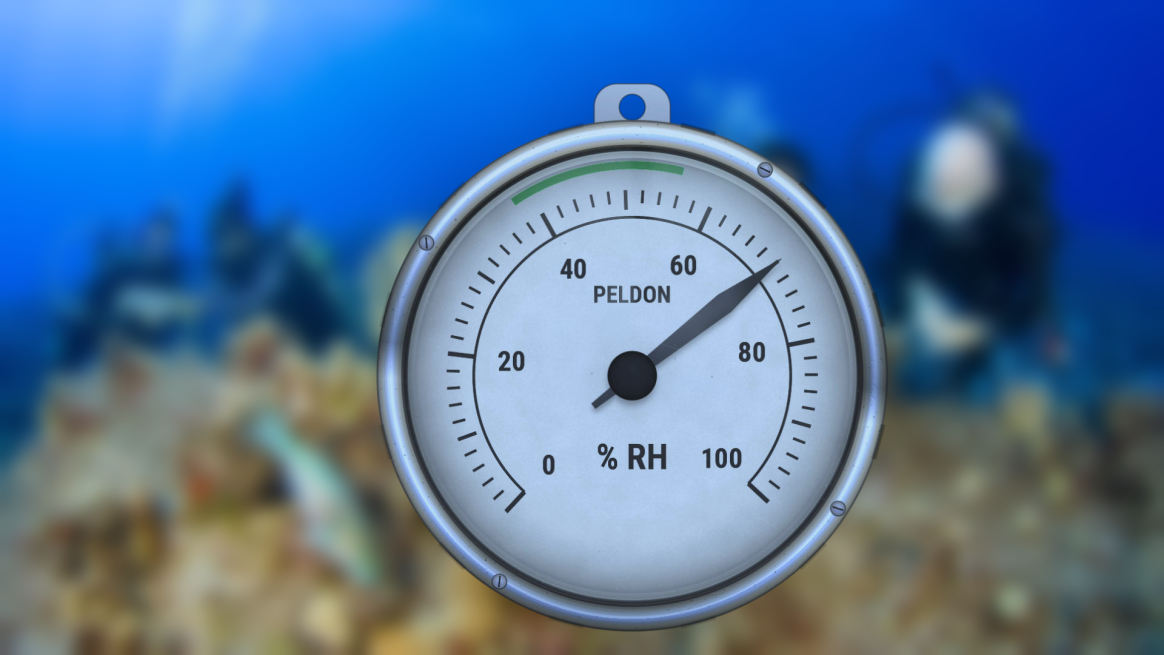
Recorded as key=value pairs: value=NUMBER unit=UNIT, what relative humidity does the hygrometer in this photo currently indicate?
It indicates value=70 unit=%
